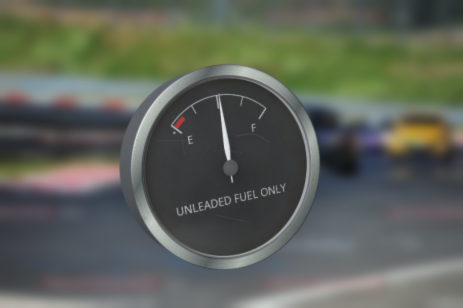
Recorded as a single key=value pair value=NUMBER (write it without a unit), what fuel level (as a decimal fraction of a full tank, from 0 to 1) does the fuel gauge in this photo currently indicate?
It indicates value=0.5
